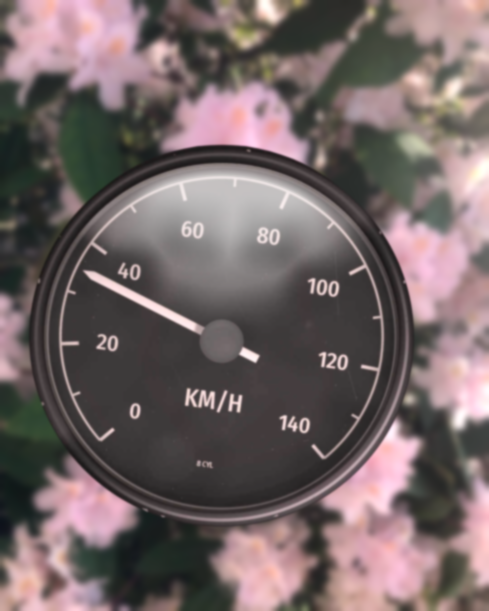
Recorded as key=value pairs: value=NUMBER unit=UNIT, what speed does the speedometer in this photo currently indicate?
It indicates value=35 unit=km/h
